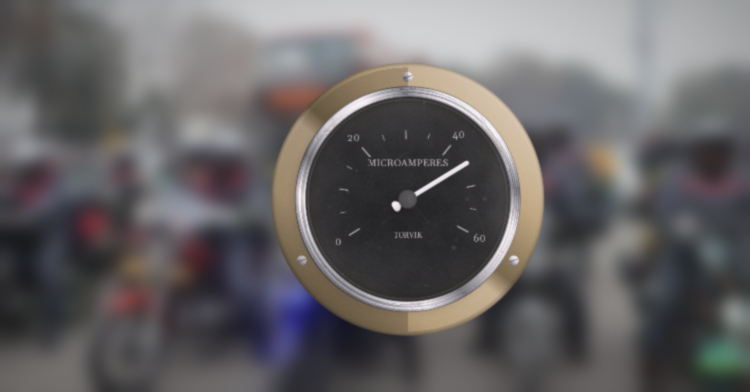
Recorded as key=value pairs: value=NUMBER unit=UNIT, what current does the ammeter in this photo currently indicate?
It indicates value=45 unit=µA
